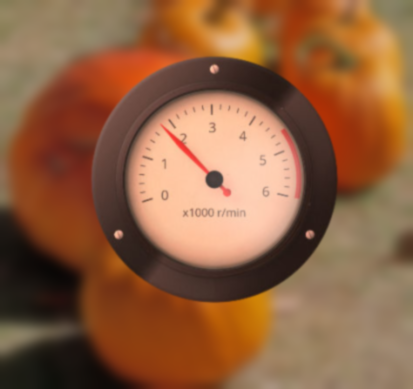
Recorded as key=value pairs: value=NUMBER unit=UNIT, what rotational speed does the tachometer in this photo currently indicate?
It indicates value=1800 unit=rpm
